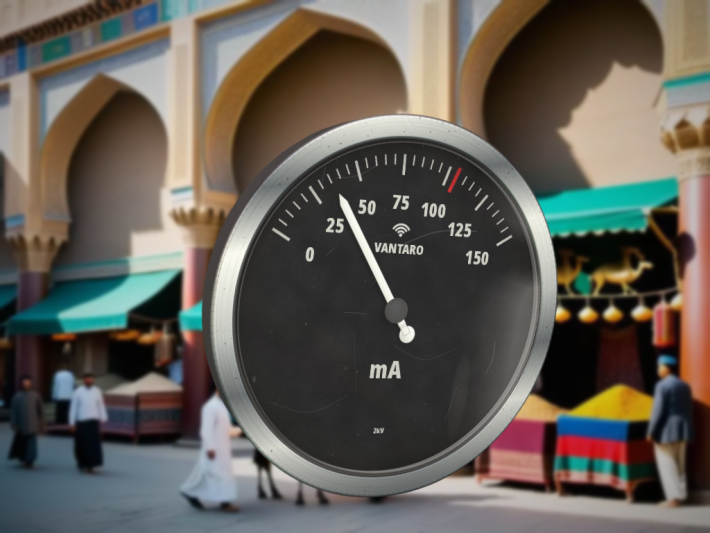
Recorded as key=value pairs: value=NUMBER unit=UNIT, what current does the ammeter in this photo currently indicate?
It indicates value=35 unit=mA
